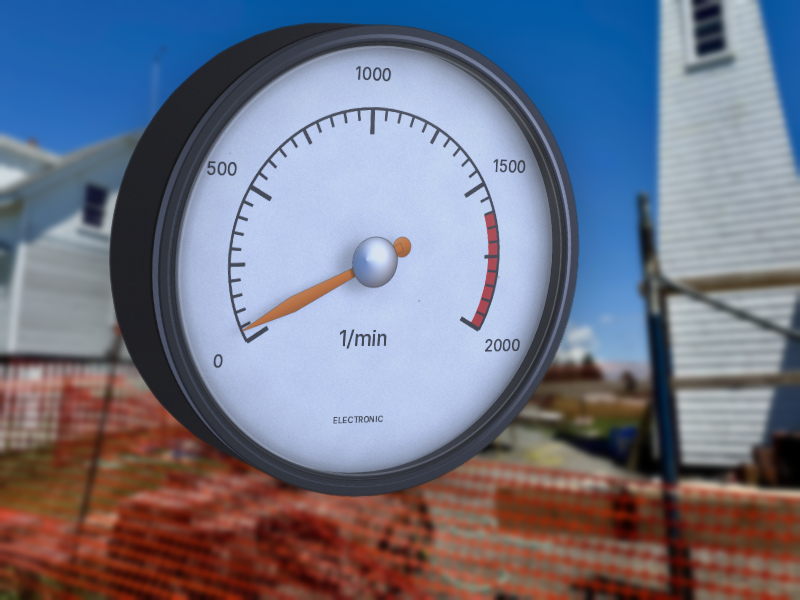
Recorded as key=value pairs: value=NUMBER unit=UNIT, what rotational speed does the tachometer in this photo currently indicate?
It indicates value=50 unit=rpm
